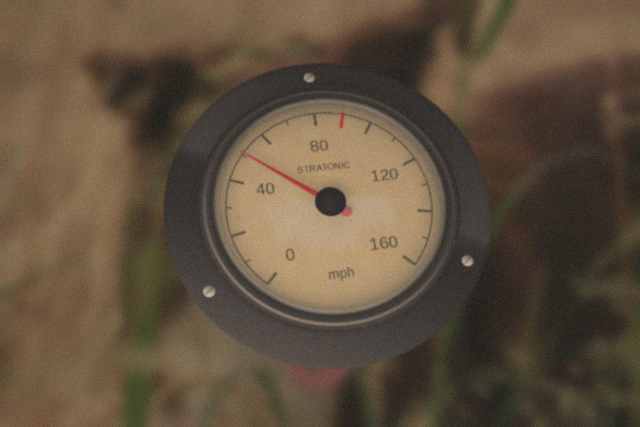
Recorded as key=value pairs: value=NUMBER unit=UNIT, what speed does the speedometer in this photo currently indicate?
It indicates value=50 unit=mph
